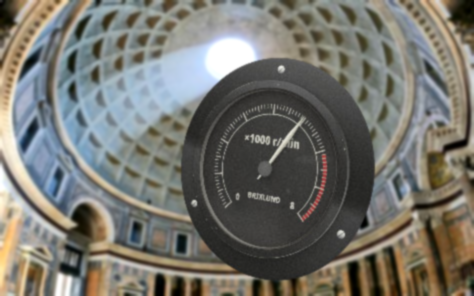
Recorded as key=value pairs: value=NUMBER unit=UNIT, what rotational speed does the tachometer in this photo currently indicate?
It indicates value=5000 unit=rpm
